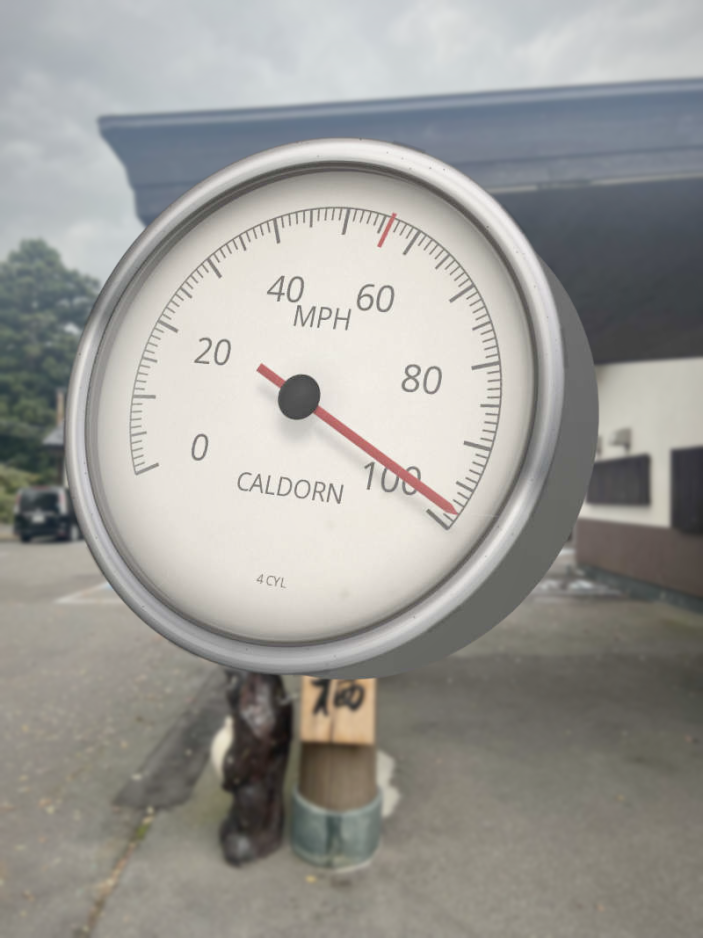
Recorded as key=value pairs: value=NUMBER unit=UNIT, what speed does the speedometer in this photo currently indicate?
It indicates value=98 unit=mph
